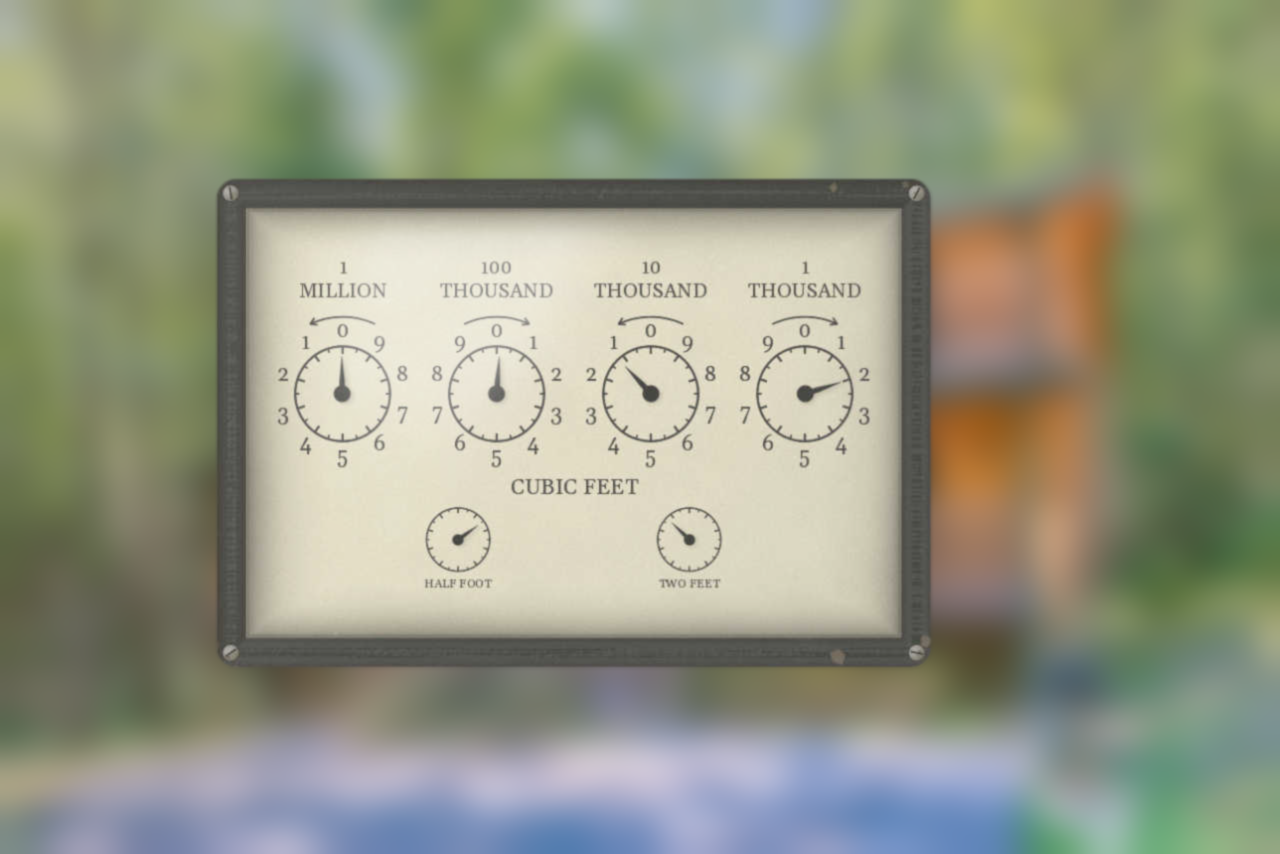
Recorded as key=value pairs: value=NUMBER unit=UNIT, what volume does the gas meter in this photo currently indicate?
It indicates value=1200 unit=ft³
